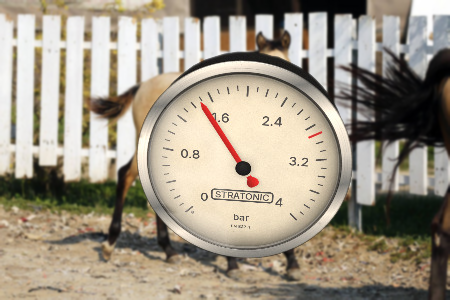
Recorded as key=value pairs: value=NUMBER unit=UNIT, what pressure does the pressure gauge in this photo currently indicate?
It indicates value=1.5 unit=bar
